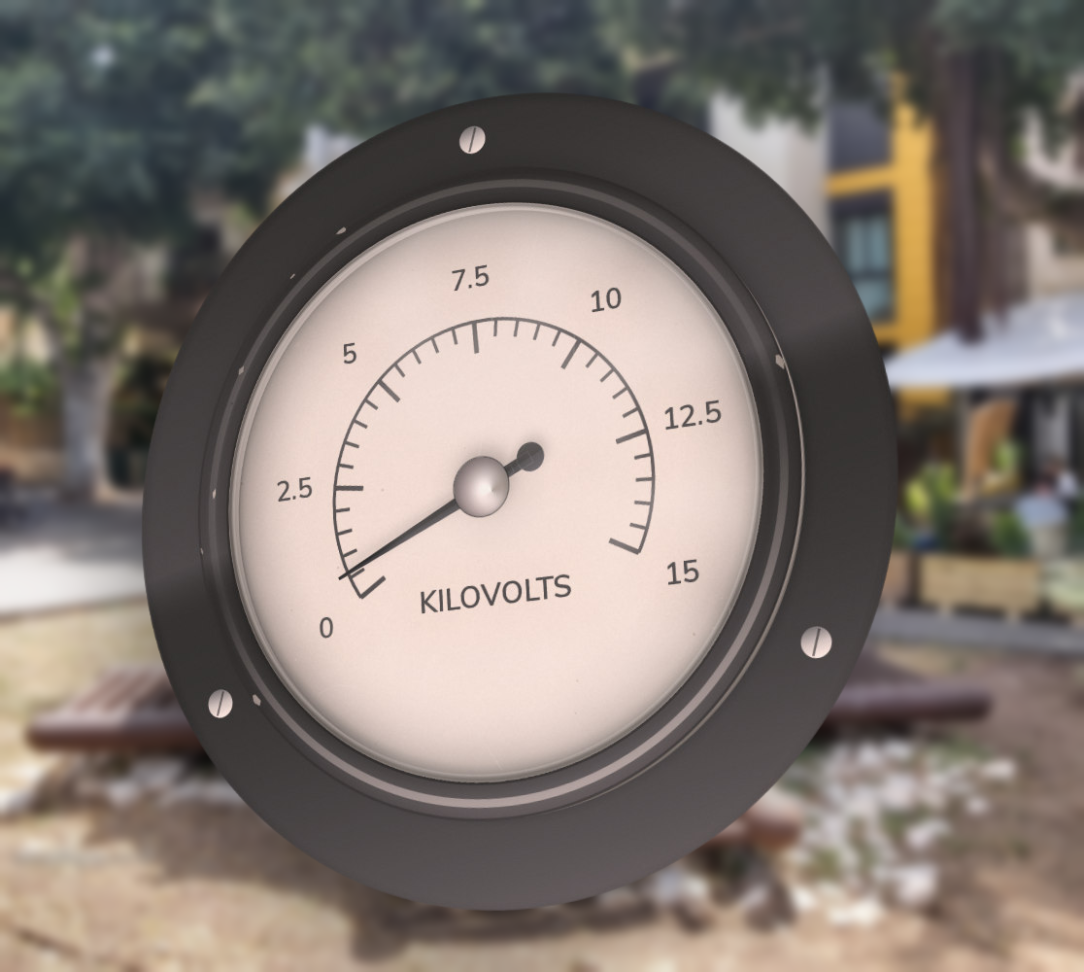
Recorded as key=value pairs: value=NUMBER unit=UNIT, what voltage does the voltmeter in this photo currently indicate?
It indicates value=0.5 unit=kV
